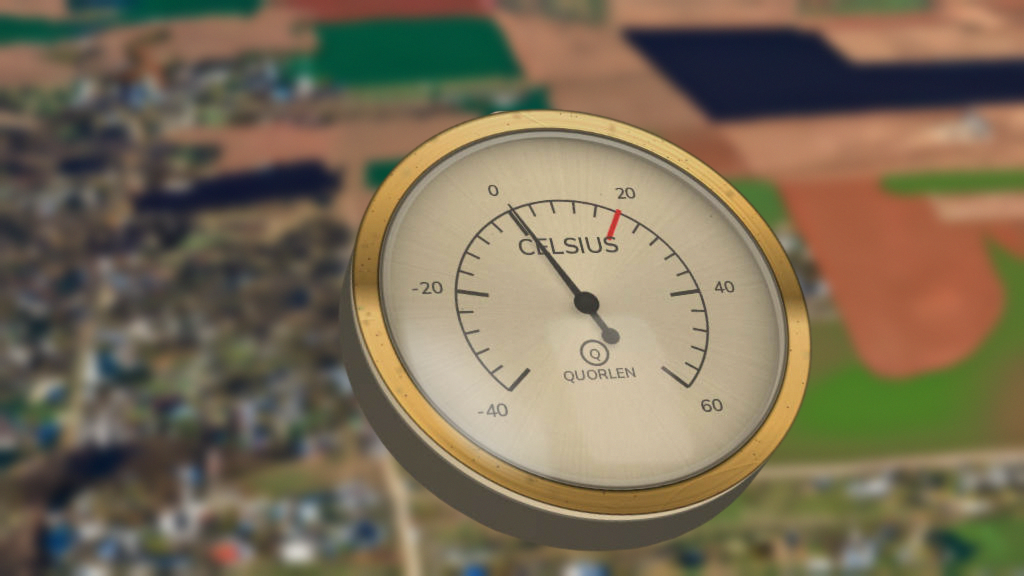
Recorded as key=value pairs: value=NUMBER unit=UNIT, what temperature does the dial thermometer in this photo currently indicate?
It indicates value=0 unit=°C
